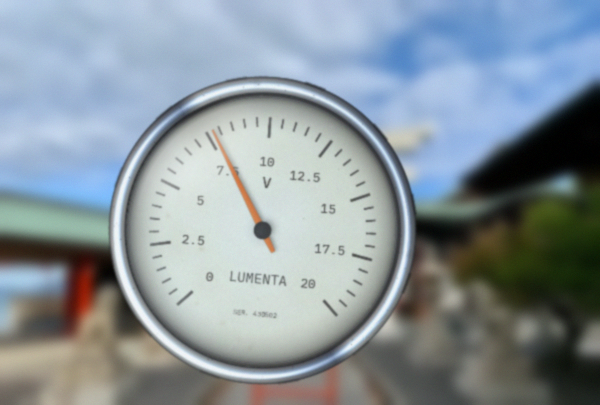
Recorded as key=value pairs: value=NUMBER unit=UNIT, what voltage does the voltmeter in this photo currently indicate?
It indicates value=7.75 unit=V
